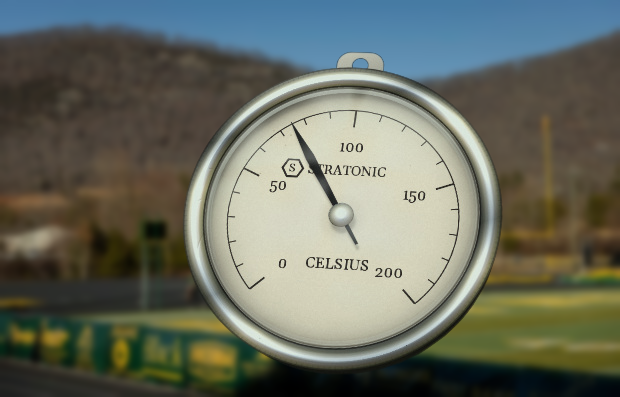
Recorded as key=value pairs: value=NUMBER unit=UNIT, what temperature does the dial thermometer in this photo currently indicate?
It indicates value=75 unit=°C
